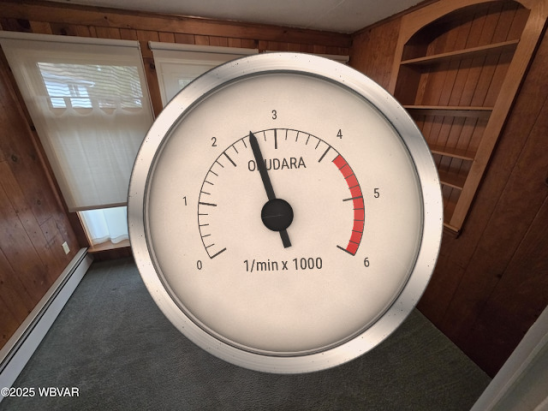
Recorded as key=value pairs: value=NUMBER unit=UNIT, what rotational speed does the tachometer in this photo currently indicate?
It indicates value=2600 unit=rpm
